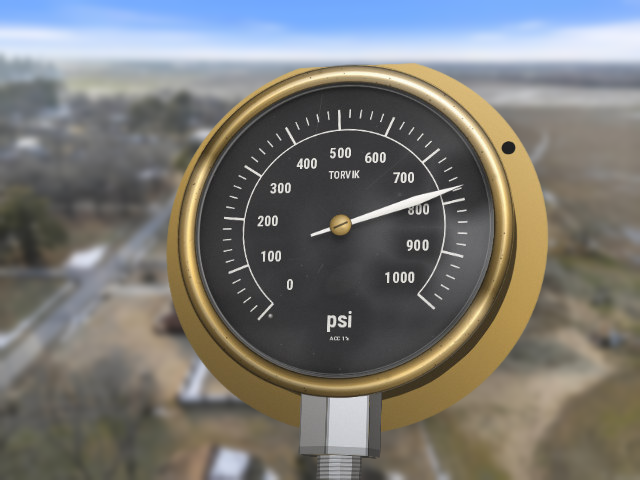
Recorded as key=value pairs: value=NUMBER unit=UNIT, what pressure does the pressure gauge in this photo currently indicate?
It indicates value=780 unit=psi
